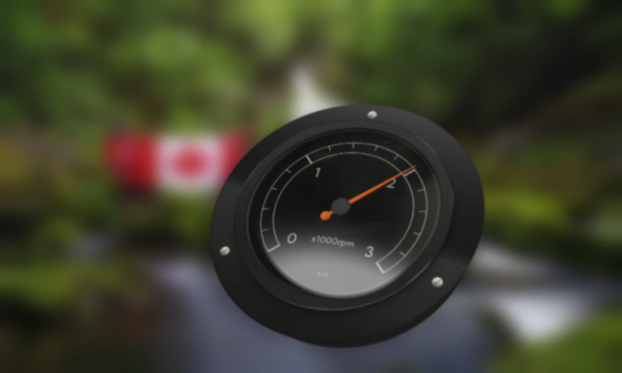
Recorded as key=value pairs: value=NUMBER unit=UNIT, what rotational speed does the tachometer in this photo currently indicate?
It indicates value=2000 unit=rpm
